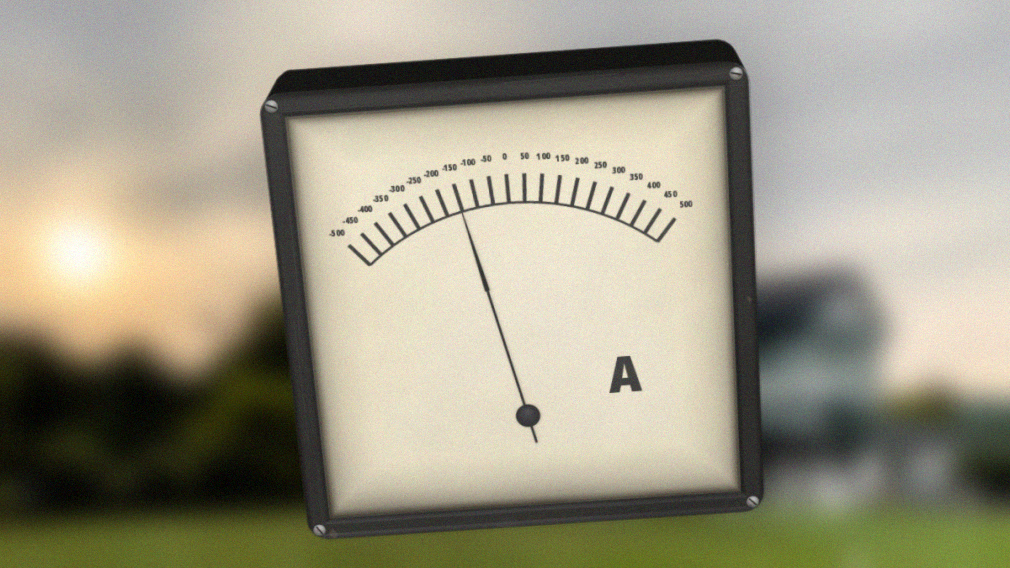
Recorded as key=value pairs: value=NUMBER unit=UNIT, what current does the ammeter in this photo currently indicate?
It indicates value=-150 unit=A
